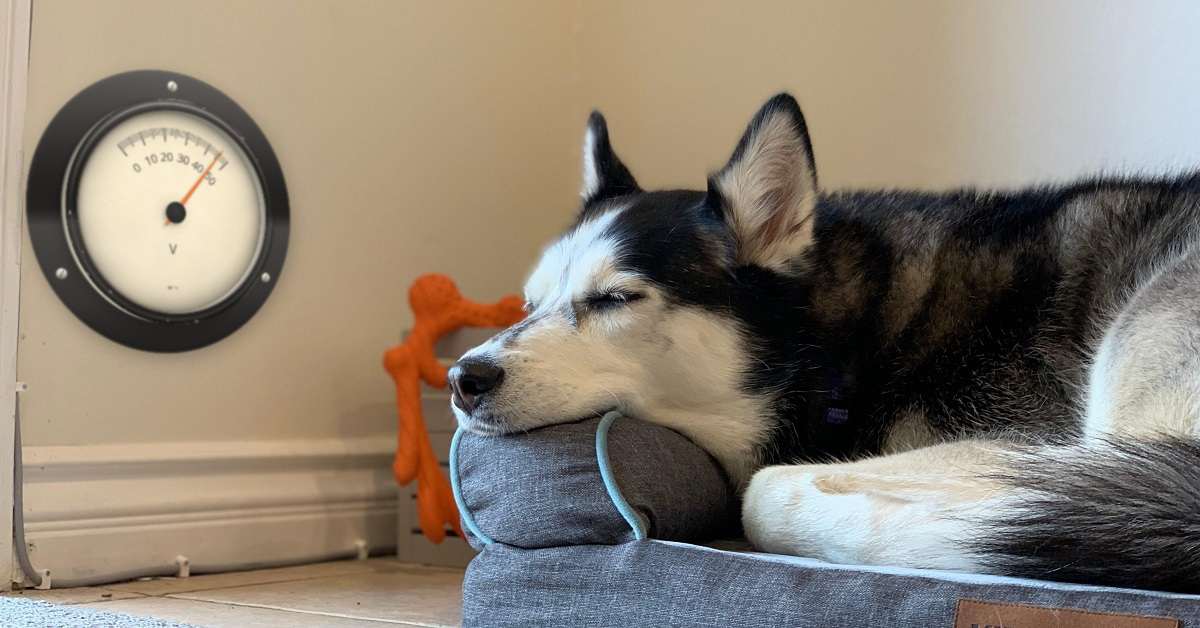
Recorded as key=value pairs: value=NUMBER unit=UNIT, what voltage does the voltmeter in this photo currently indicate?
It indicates value=45 unit=V
